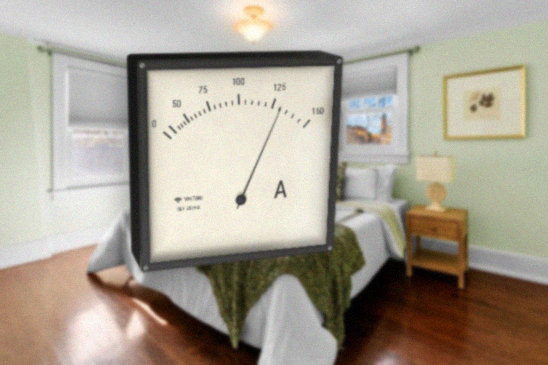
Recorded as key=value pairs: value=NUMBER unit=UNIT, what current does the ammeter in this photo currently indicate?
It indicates value=130 unit=A
